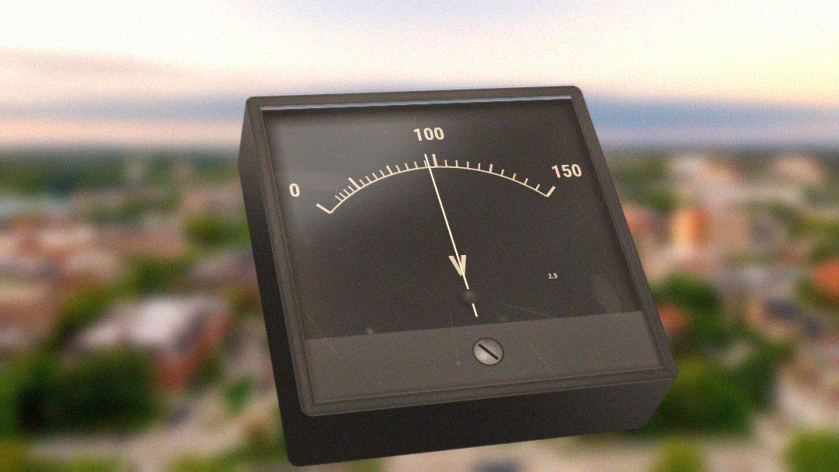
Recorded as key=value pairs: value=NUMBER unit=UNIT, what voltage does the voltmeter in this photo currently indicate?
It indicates value=95 unit=V
